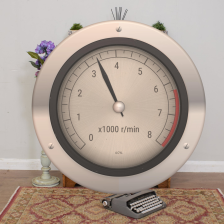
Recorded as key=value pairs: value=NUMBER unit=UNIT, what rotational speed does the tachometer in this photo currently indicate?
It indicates value=3375 unit=rpm
